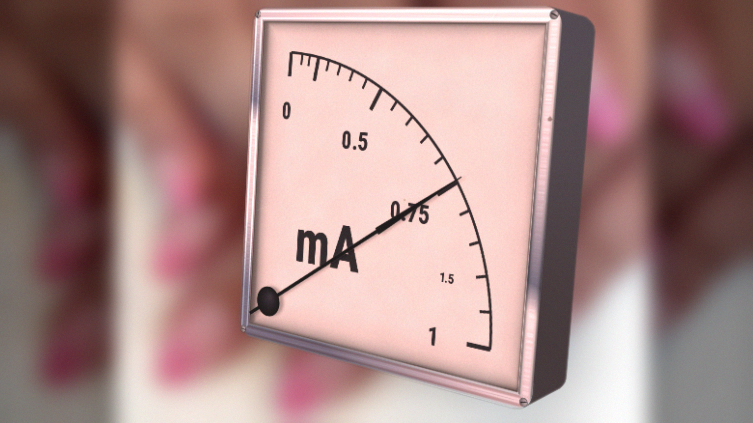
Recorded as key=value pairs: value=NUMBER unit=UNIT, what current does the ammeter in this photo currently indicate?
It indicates value=0.75 unit=mA
